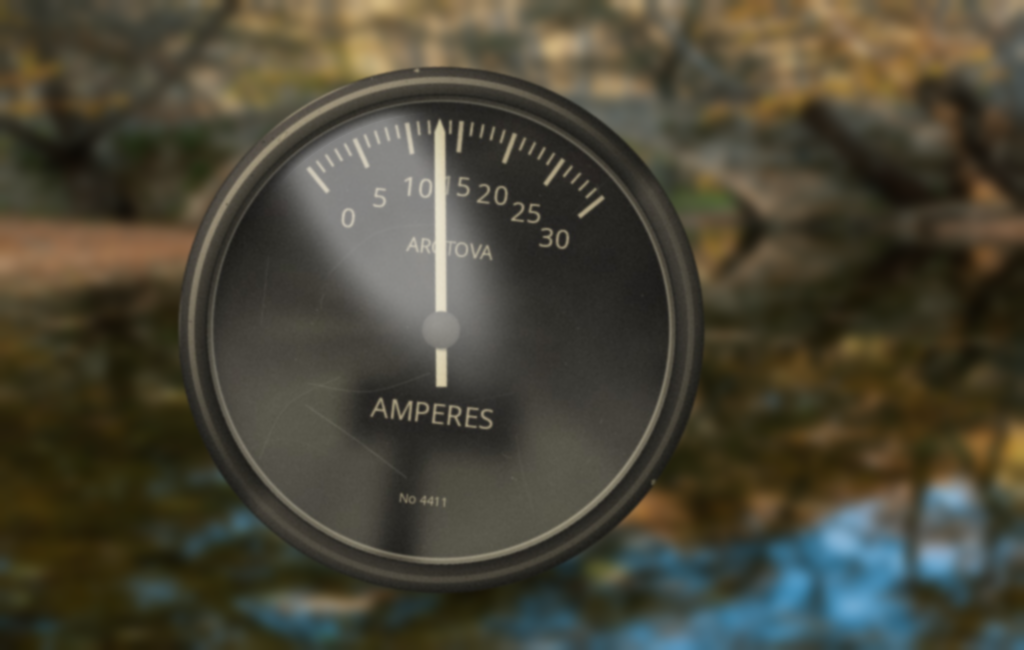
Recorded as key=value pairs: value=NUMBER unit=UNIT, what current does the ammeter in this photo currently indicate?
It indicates value=13 unit=A
